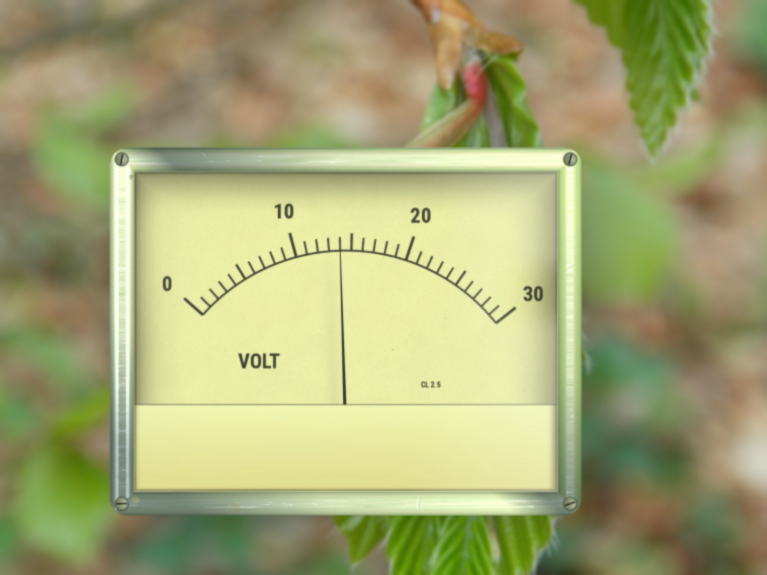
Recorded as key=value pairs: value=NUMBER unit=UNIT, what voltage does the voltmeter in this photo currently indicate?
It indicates value=14 unit=V
